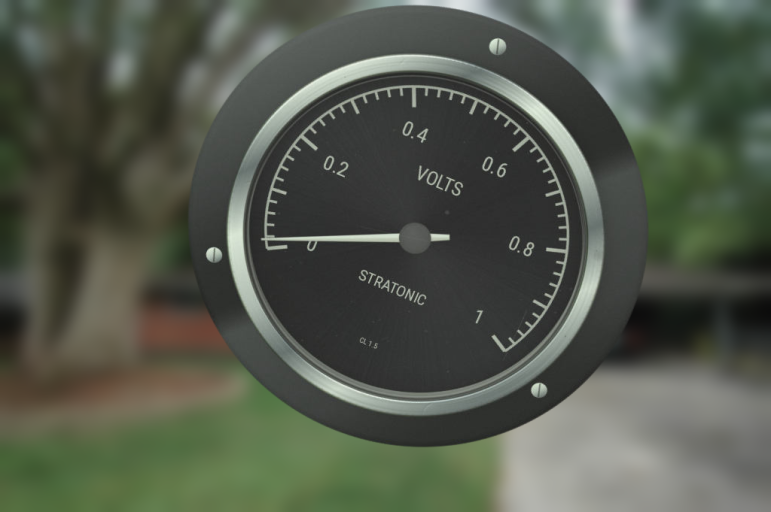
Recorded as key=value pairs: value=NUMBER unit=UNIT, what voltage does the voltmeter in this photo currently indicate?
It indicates value=0.02 unit=V
